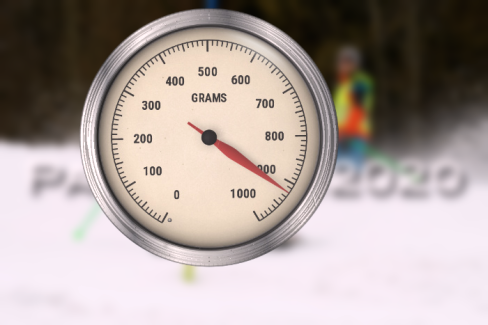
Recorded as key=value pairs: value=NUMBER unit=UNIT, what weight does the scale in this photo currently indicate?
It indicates value=920 unit=g
